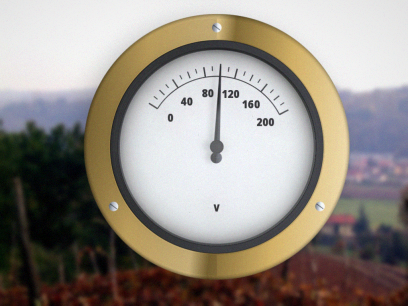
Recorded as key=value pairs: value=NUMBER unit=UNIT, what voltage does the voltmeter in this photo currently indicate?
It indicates value=100 unit=V
